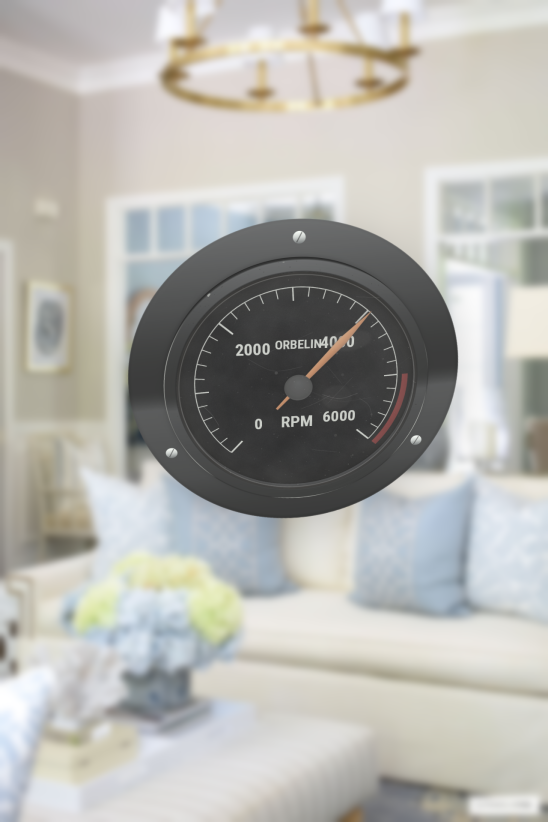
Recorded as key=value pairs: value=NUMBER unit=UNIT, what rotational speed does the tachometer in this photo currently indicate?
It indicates value=4000 unit=rpm
